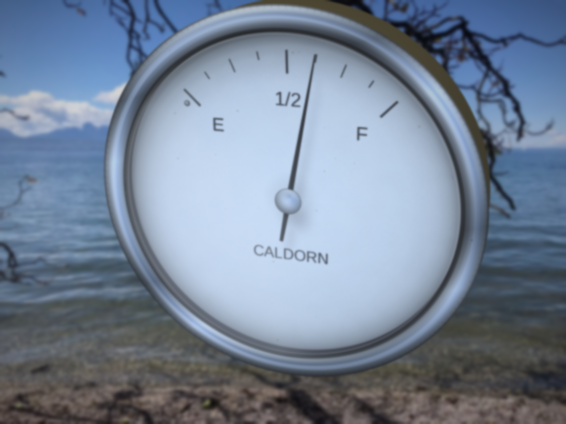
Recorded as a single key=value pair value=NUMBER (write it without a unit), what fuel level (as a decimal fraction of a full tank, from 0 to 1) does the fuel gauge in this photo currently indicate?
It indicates value=0.625
